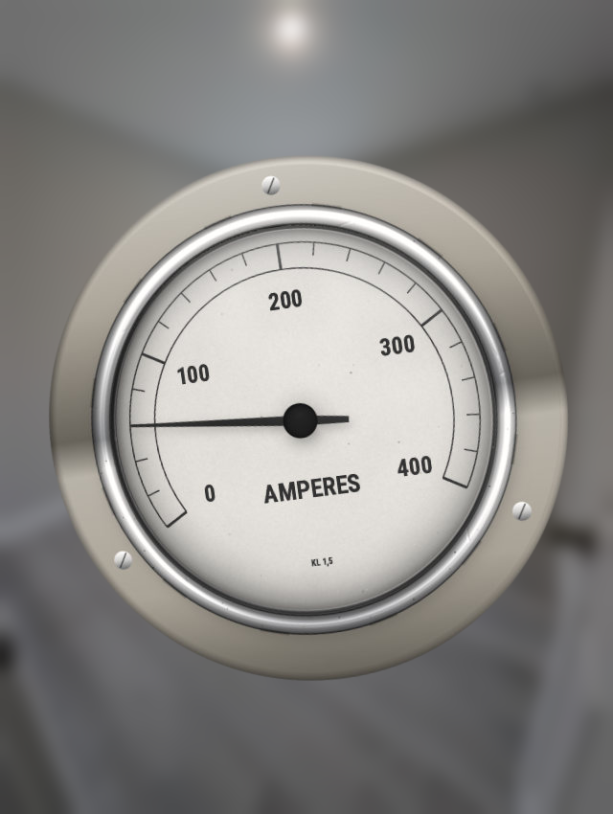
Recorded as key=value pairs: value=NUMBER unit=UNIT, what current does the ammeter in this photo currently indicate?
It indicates value=60 unit=A
